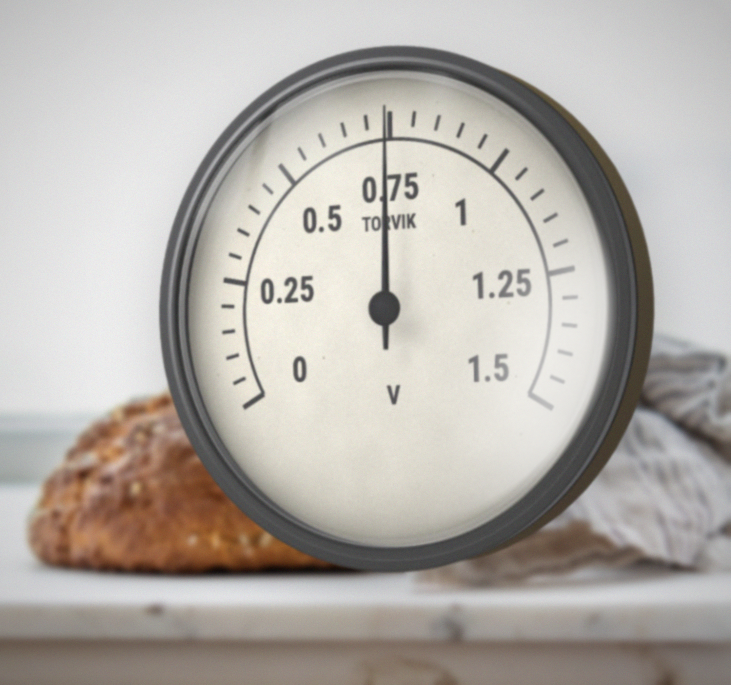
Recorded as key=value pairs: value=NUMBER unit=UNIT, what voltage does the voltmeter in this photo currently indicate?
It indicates value=0.75 unit=V
